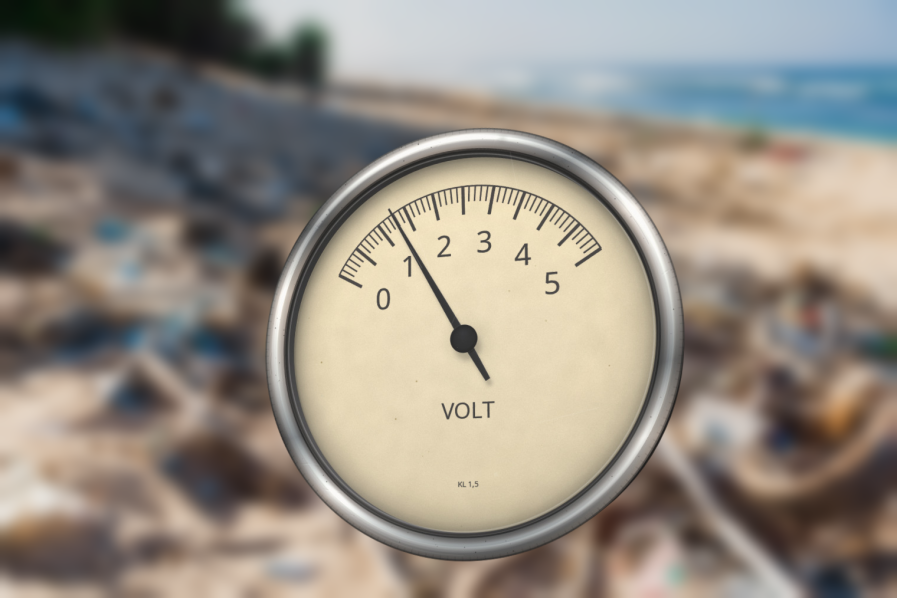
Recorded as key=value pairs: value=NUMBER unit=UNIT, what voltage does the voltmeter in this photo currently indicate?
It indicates value=1.3 unit=V
